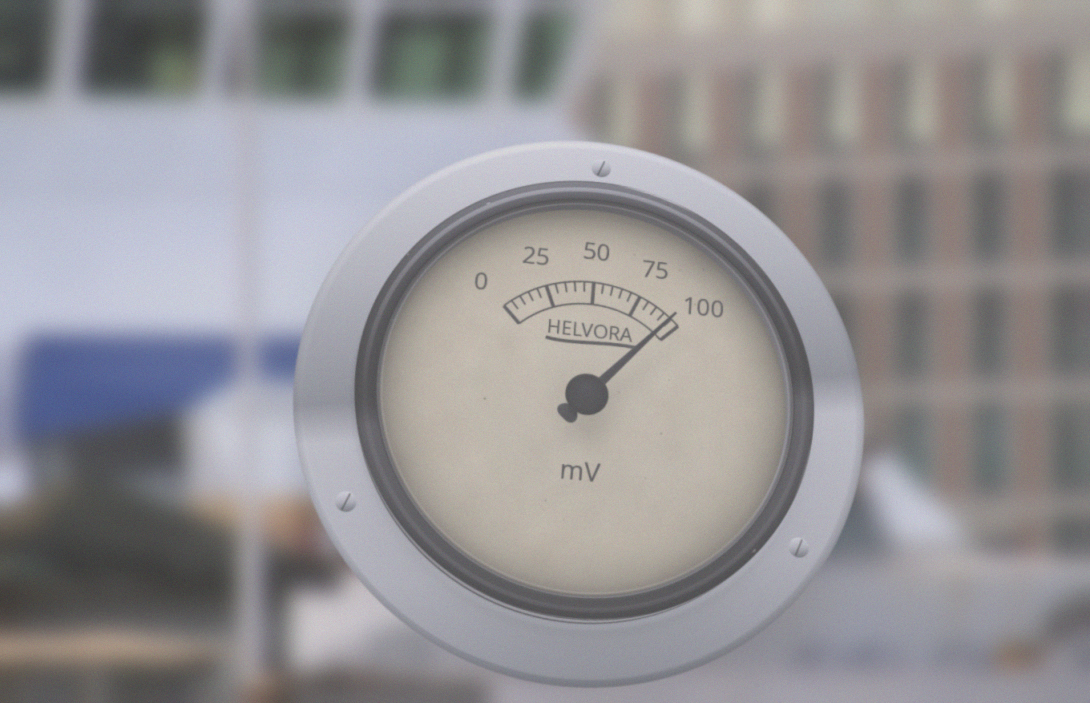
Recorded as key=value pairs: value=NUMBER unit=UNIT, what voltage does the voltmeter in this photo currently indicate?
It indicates value=95 unit=mV
